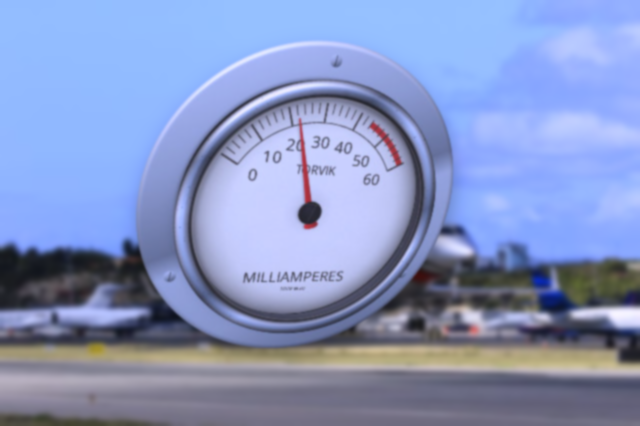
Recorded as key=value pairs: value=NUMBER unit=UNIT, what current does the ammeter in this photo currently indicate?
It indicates value=22 unit=mA
